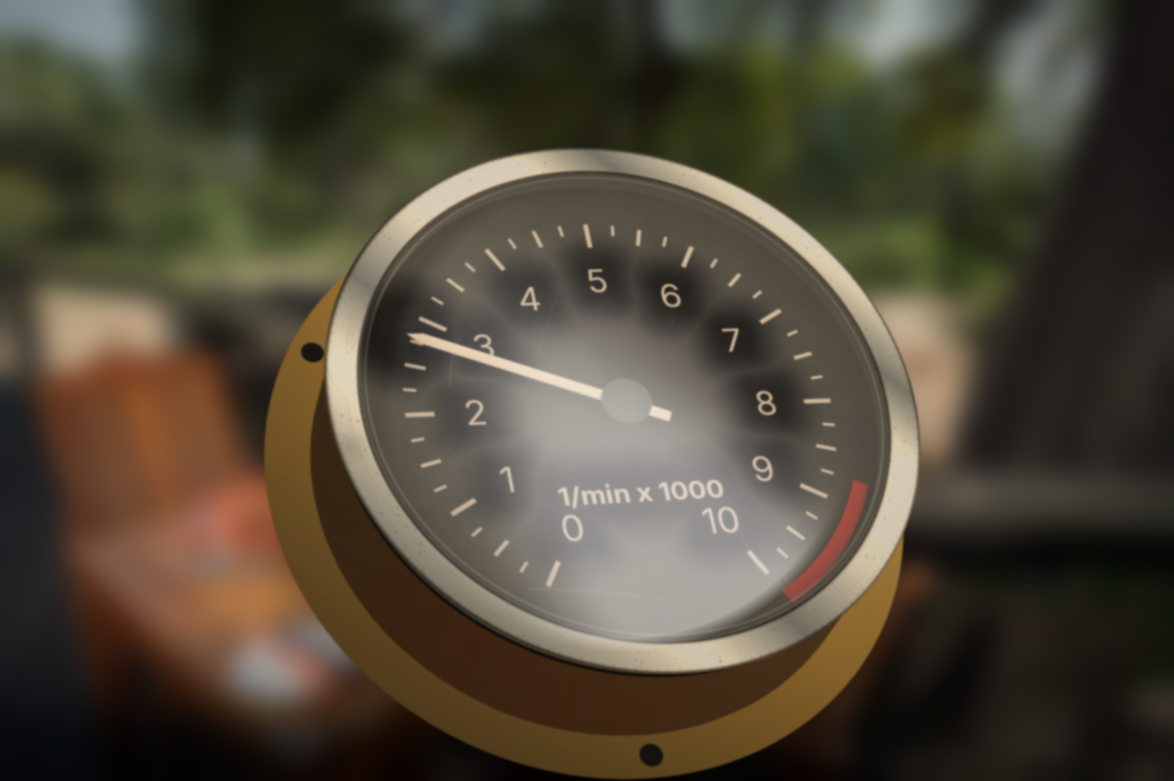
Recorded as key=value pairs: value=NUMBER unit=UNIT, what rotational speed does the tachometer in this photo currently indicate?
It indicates value=2750 unit=rpm
